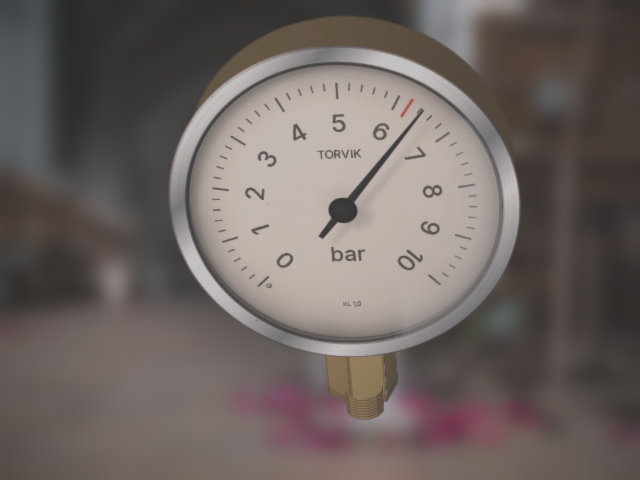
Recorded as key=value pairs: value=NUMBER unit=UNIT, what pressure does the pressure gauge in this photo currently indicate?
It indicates value=6.4 unit=bar
